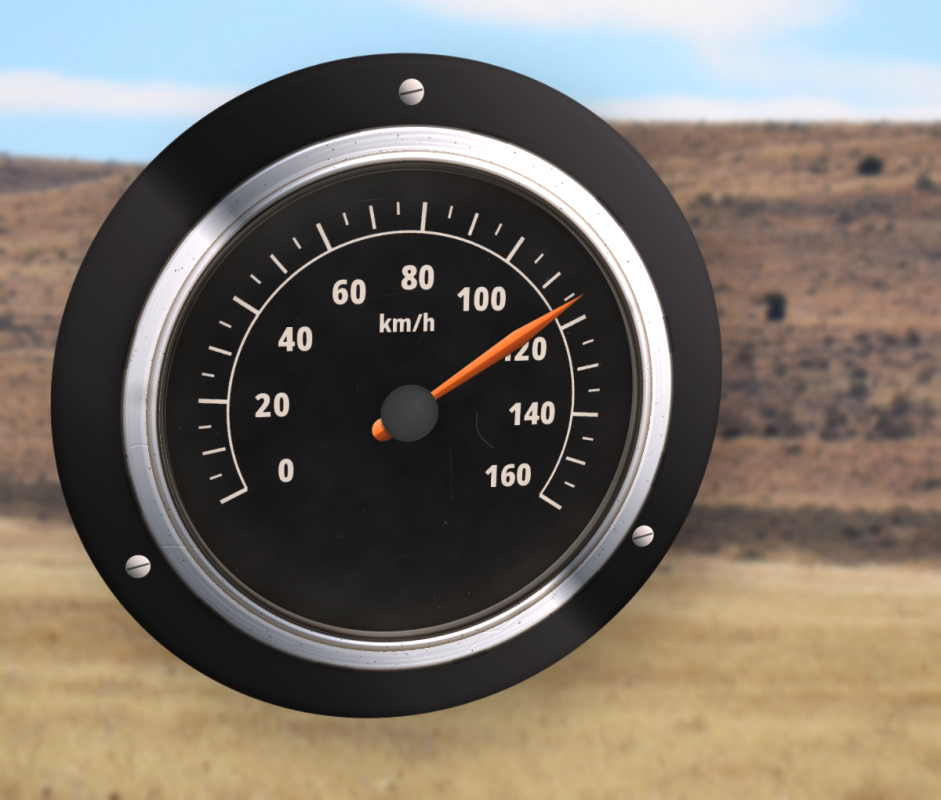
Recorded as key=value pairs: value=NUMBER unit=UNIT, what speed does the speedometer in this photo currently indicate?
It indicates value=115 unit=km/h
